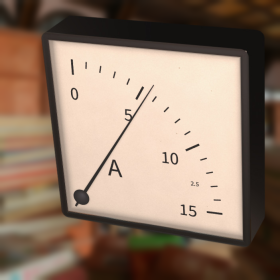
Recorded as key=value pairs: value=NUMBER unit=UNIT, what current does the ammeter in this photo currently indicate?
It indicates value=5.5 unit=A
